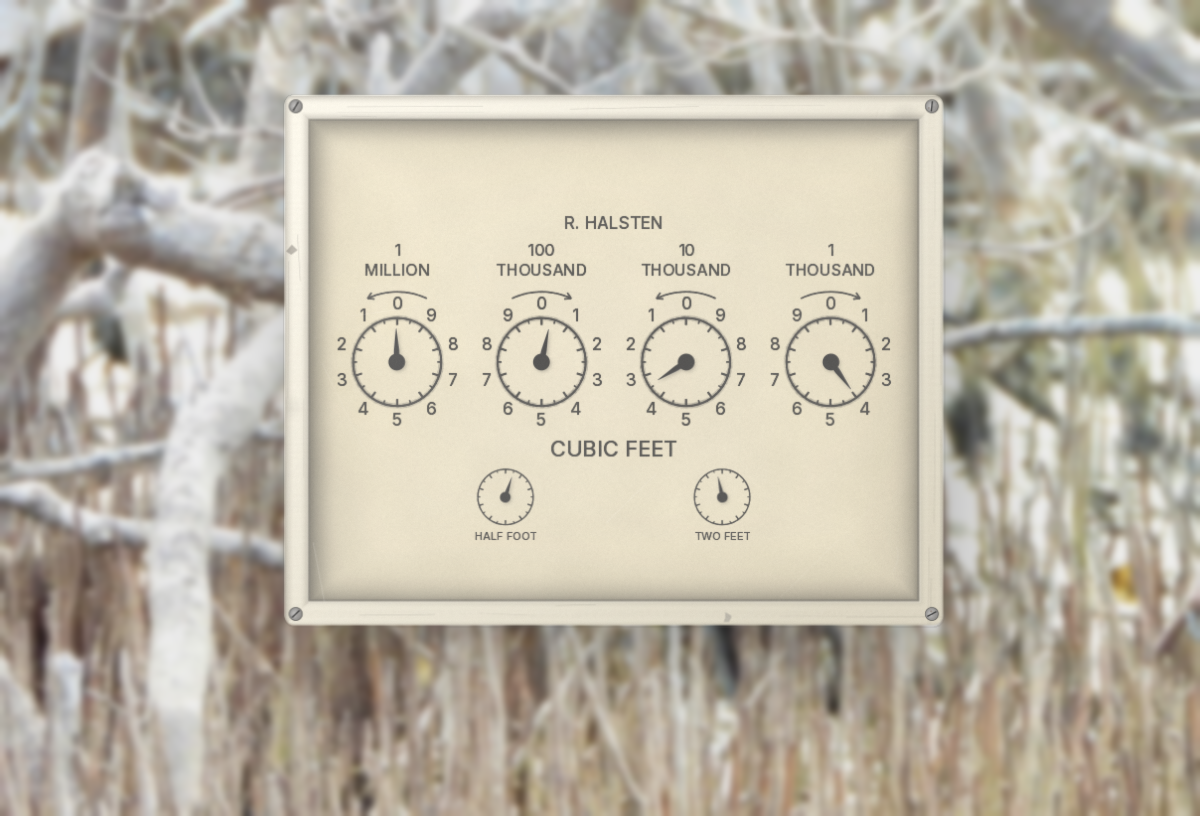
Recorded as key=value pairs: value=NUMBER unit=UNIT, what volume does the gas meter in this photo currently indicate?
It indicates value=3400 unit=ft³
